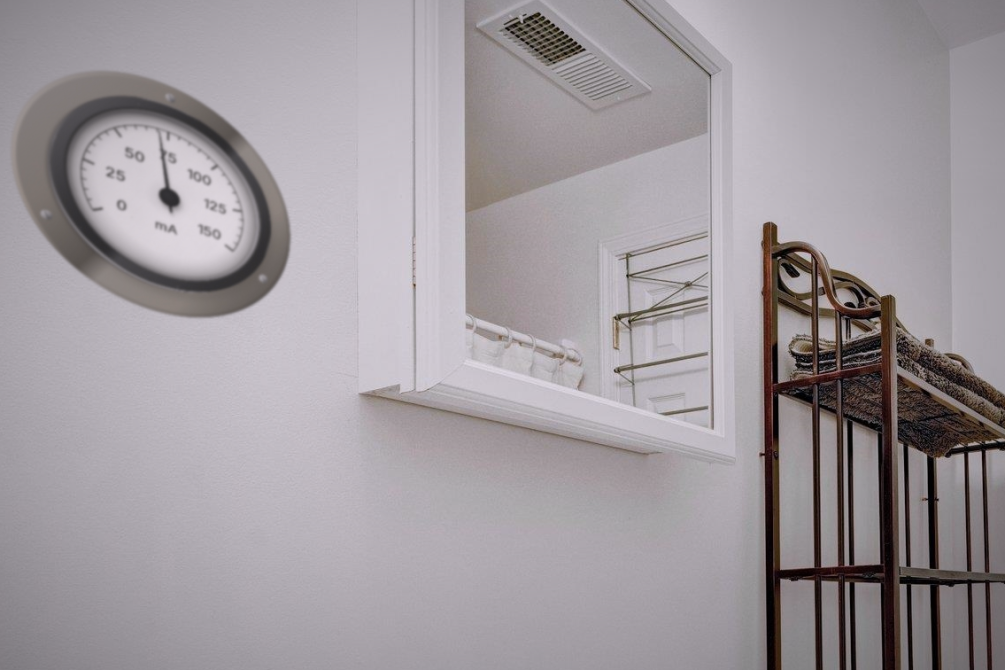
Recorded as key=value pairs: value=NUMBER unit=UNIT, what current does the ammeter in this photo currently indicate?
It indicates value=70 unit=mA
